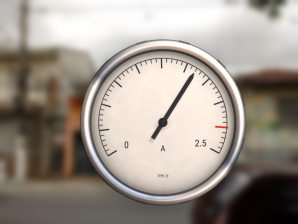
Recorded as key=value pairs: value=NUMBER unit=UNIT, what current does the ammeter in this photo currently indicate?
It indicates value=1.6 unit=A
